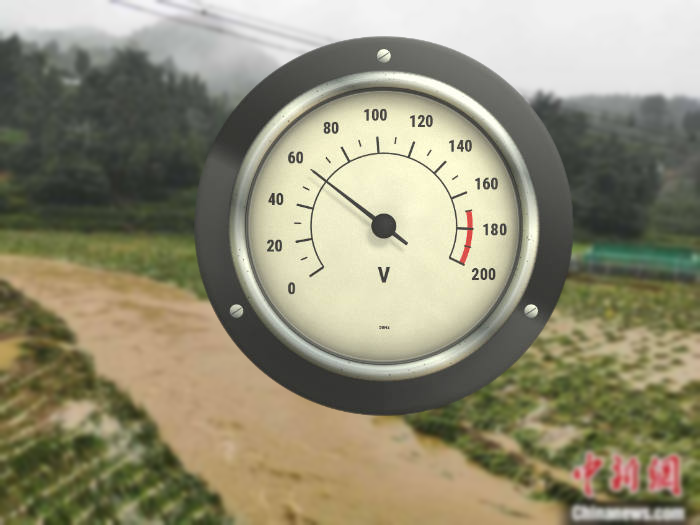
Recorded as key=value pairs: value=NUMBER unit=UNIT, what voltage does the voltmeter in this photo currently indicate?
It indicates value=60 unit=V
